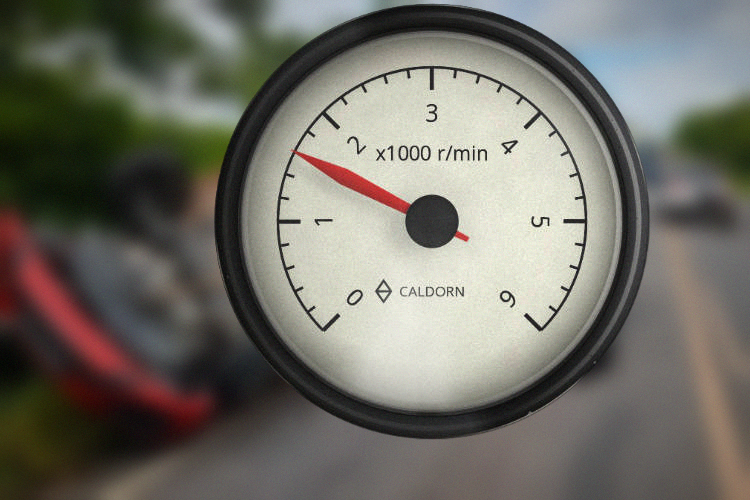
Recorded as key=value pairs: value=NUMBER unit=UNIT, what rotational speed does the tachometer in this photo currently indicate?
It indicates value=1600 unit=rpm
